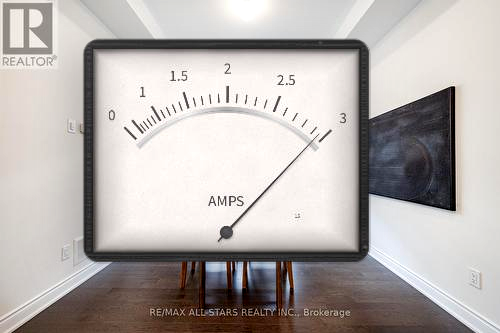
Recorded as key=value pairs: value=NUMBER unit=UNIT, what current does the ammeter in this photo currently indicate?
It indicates value=2.95 unit=A
